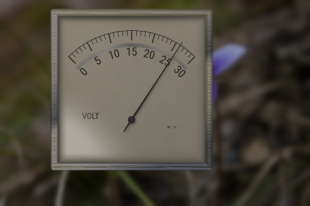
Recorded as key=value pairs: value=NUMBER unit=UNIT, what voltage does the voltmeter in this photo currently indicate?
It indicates value=26 unit=V
